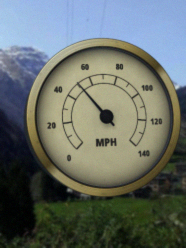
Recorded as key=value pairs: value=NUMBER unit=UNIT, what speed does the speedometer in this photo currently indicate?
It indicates value=50 unit=mph
